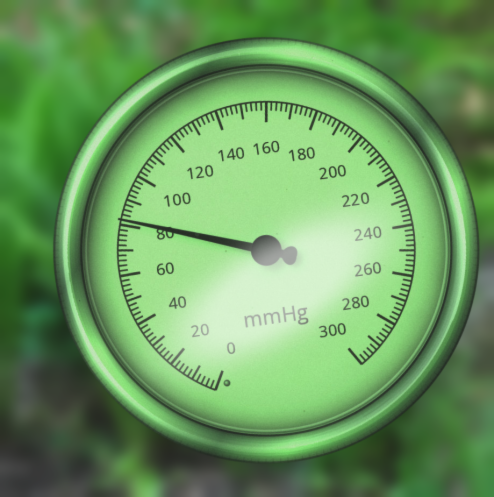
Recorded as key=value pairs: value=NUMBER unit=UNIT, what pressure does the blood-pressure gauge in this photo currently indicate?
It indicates value=82 unit=mmHg
